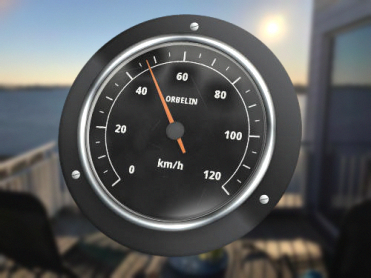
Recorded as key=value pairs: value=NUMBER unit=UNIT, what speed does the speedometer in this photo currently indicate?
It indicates value=47.5 unit=km/h
